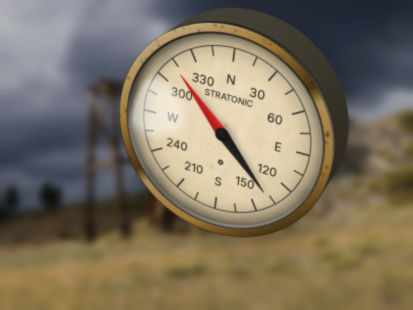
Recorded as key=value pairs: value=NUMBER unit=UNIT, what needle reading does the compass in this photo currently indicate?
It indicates value=315 unit=°
